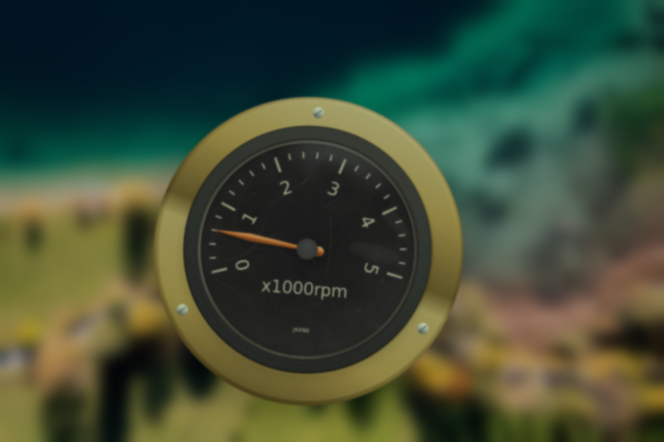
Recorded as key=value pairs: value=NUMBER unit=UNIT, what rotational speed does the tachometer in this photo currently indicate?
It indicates value=600 unit=rpm
